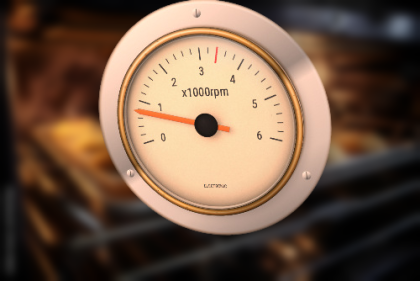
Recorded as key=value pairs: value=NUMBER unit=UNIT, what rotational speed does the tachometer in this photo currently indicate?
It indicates value=800 unit=rpm
